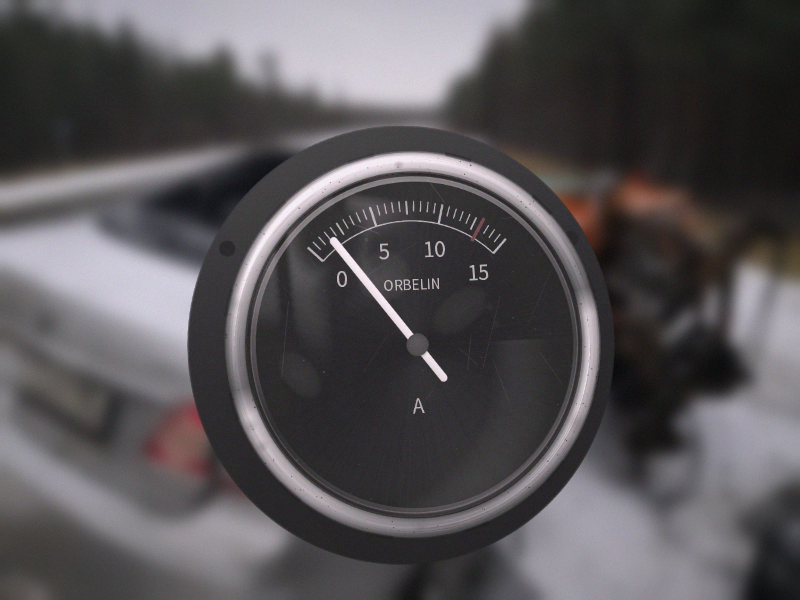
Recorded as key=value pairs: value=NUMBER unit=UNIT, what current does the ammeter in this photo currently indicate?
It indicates value=1.5 unit=A
